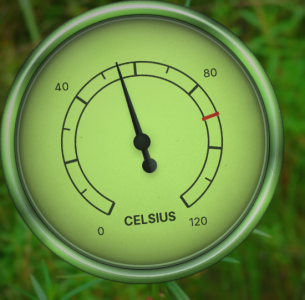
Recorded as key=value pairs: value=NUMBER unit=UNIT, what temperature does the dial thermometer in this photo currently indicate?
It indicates value=55 unit=°C
